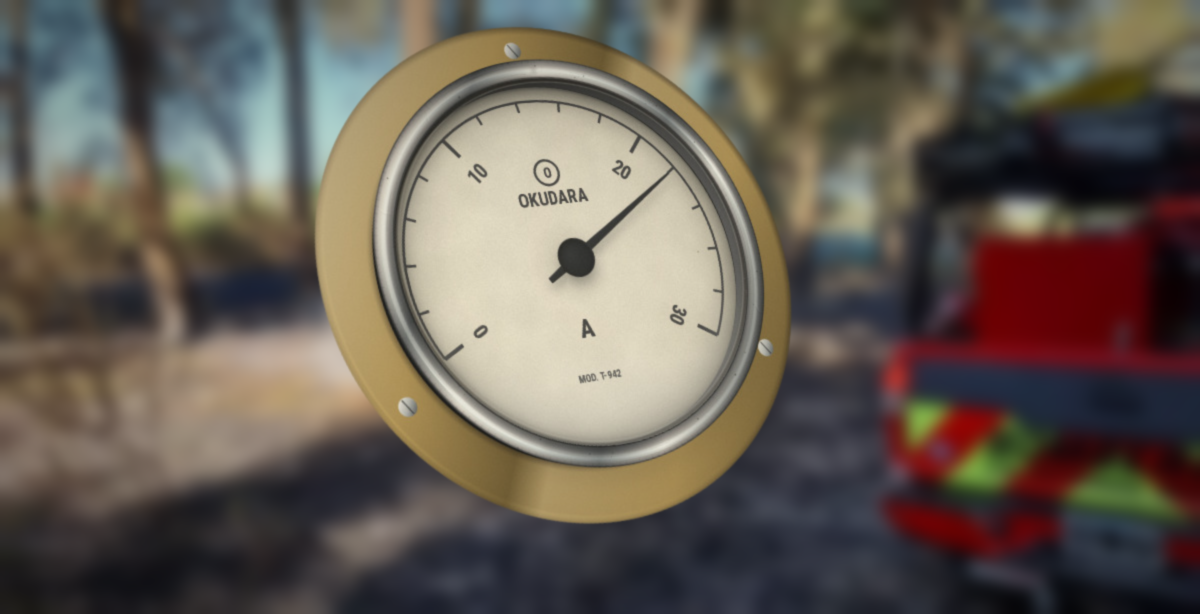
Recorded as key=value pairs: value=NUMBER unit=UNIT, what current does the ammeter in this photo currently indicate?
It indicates value=22 unit=A
